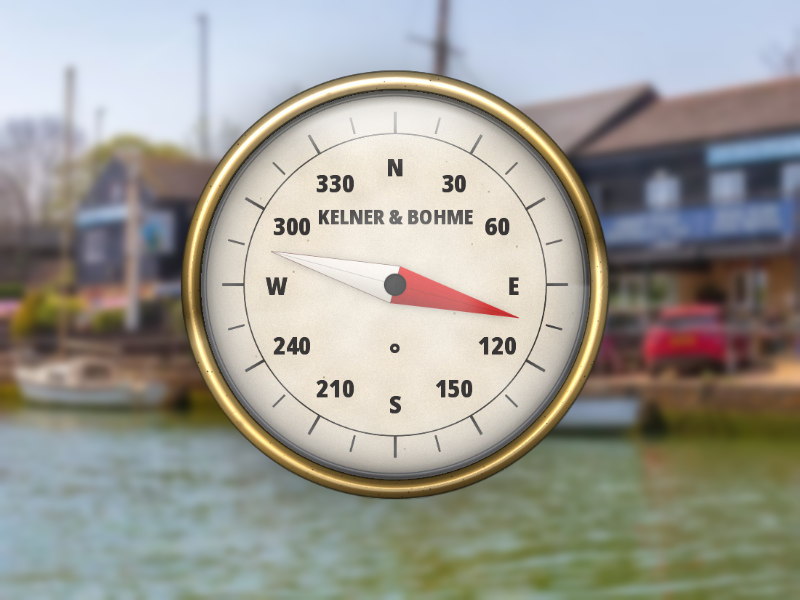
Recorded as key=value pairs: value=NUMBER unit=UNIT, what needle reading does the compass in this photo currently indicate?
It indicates value=105 unit=°
